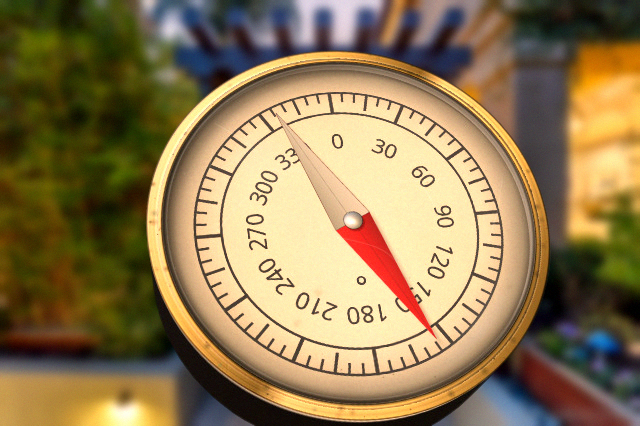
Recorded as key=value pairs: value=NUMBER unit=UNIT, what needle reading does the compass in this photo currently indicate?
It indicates value=155 unit=°
